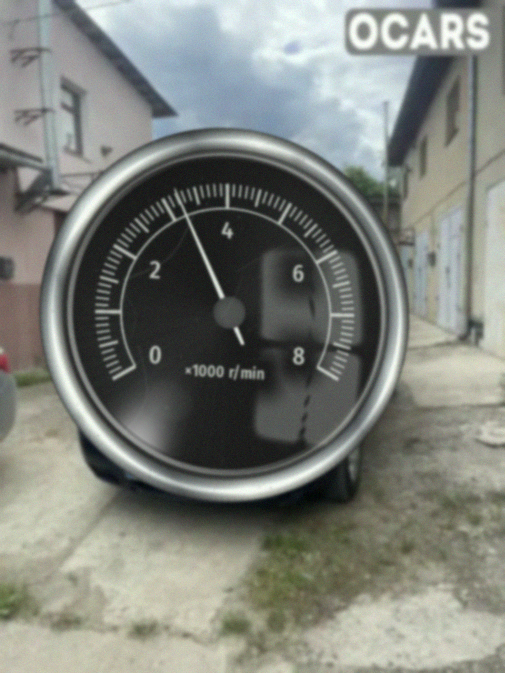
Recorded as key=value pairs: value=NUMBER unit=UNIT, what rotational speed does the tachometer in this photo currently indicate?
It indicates value=3200 unit=rpm
